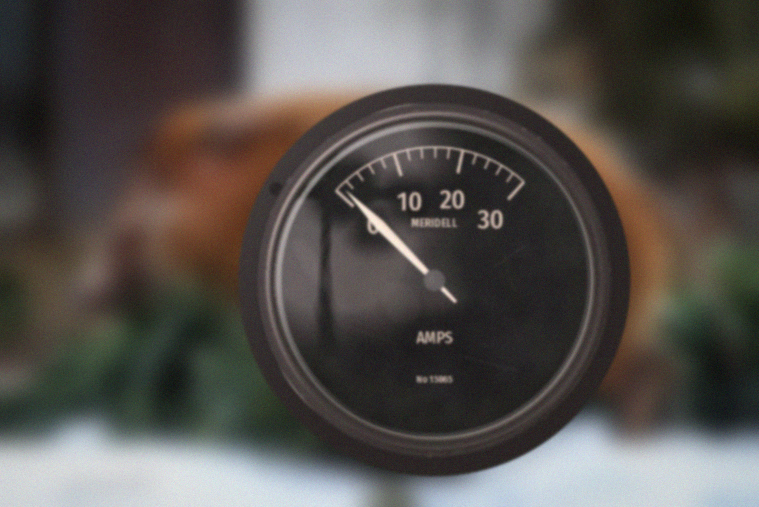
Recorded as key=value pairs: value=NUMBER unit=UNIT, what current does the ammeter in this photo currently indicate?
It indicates value=1 unit=A
